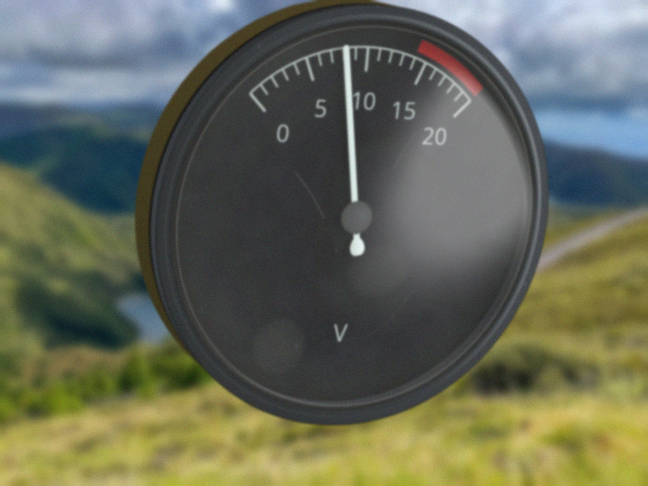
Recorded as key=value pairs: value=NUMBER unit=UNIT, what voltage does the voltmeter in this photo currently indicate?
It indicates value=8 unit=V
